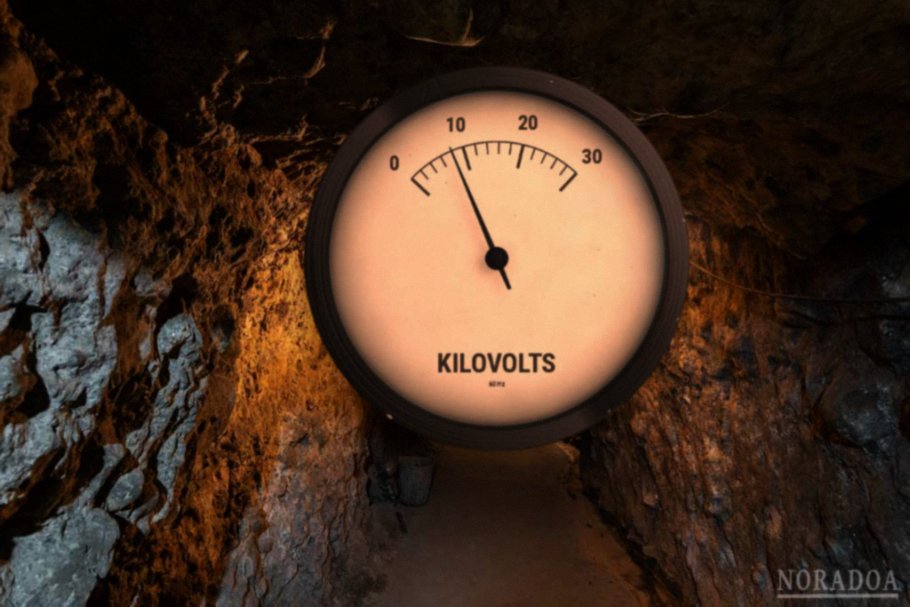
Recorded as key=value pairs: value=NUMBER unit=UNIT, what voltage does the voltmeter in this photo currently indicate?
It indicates value=8 unit=kV
